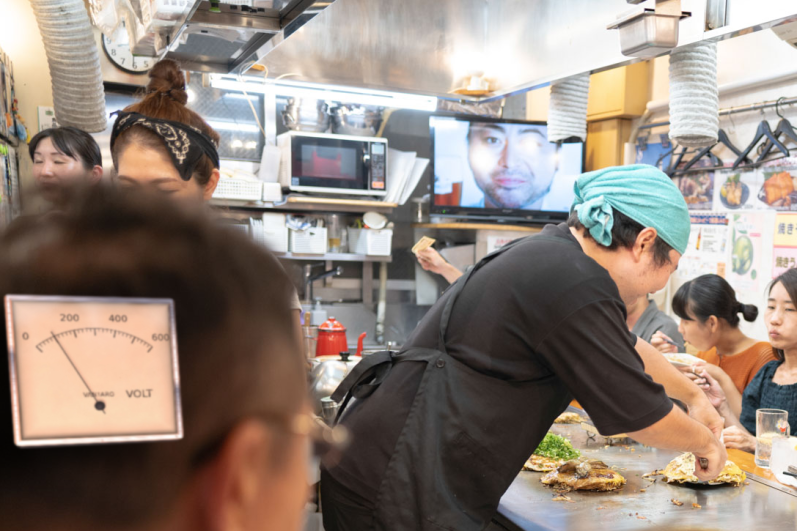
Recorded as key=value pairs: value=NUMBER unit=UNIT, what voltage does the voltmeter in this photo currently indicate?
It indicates value=100 unit=V
